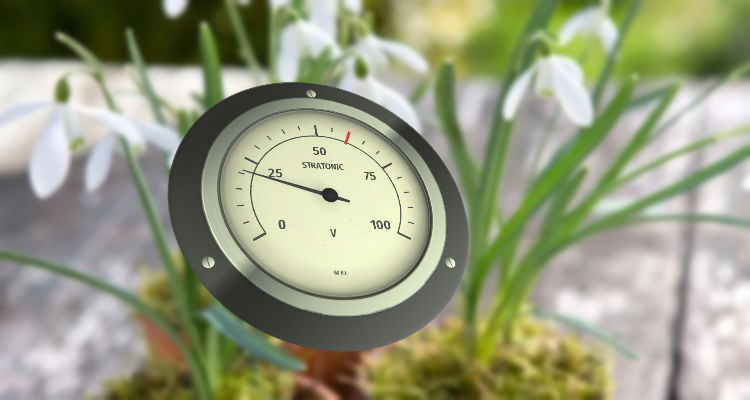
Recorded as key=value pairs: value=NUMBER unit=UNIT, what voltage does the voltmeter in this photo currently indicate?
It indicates value=20 unit=V
